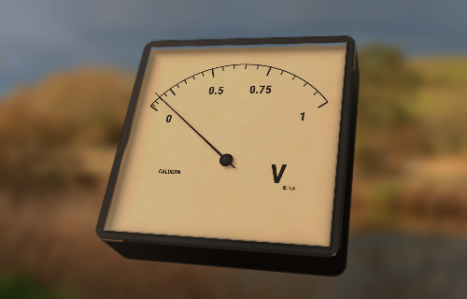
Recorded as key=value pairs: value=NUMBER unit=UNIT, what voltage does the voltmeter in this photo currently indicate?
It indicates value=0.15 unit=V
